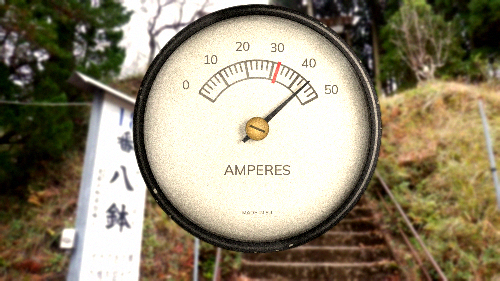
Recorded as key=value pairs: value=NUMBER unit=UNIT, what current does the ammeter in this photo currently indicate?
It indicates value=44 unit=A
